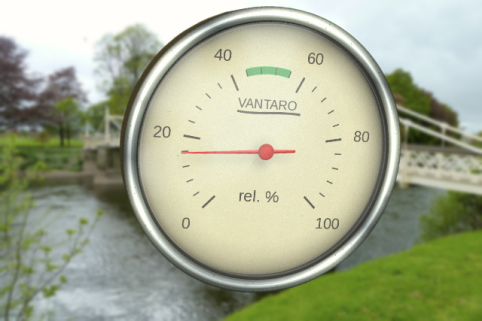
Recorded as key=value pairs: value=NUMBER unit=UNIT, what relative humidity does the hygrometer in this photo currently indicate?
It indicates value=16 unit=%
